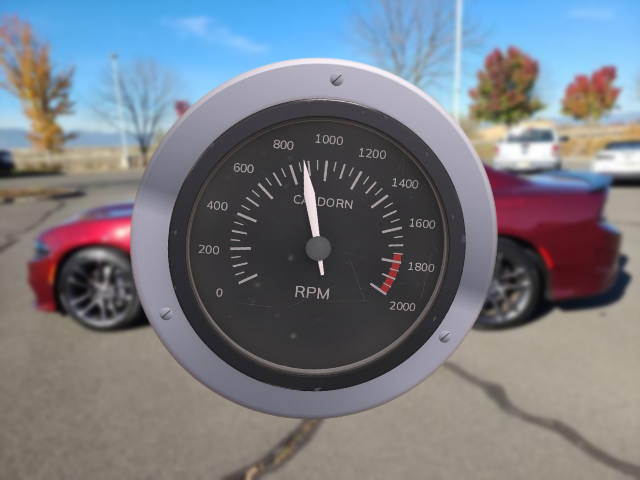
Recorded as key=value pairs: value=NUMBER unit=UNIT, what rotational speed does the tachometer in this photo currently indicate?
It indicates value=875 unit=rpm
